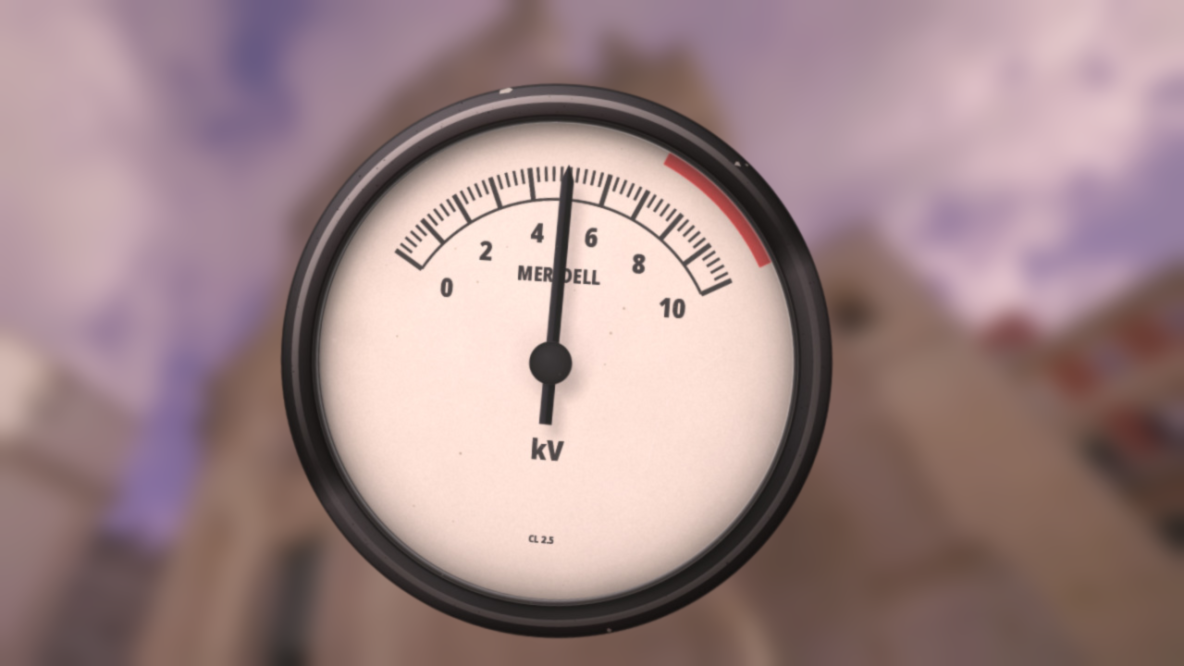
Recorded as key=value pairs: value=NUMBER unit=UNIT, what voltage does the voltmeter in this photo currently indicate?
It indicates value=5 unit=kV
